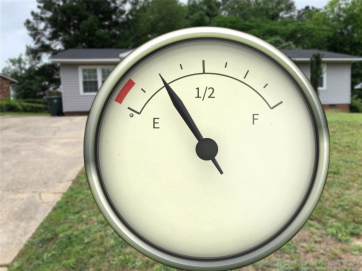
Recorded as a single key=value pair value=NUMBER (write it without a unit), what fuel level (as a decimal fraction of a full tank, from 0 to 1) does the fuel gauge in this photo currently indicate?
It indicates value=0.25
